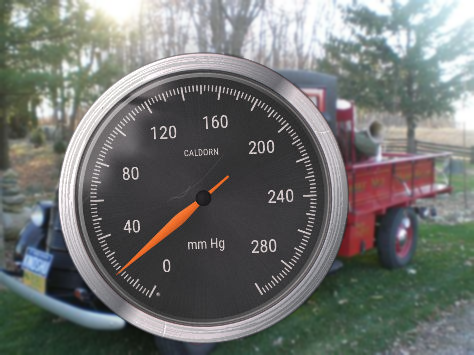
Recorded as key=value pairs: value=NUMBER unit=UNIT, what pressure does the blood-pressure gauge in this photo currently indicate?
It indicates value=20 unit=mmHg
